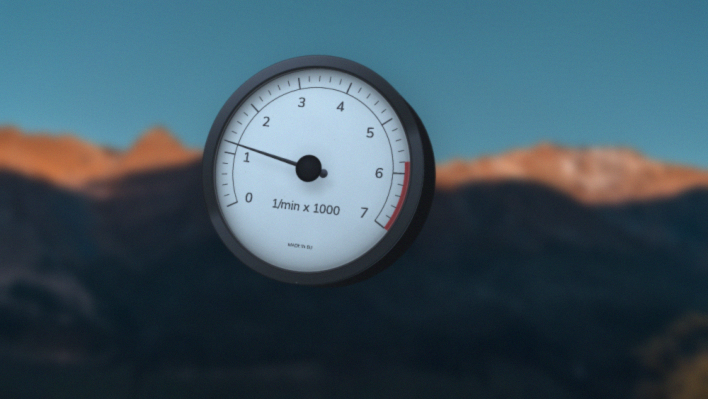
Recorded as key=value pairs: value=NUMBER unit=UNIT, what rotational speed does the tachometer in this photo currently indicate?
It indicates value=1200 unit=rpm
